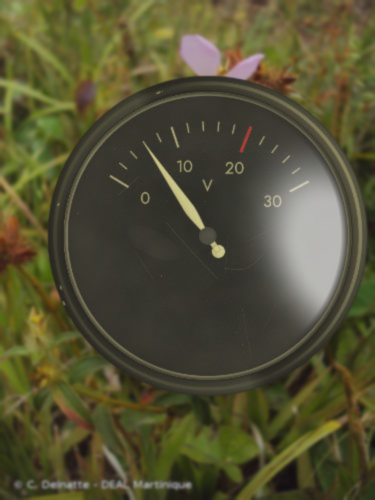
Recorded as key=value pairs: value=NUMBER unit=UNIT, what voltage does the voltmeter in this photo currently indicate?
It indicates value=6 unit=V
